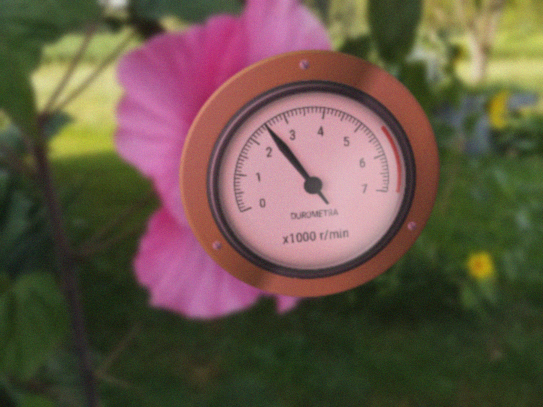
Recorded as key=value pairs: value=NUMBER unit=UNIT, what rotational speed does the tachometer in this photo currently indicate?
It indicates value=2500 unit=rpm
